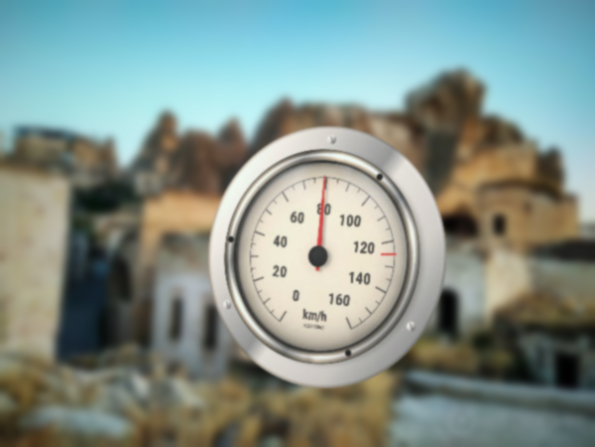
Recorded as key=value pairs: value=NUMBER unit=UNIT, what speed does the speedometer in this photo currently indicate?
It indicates value=80 unit=km/h
